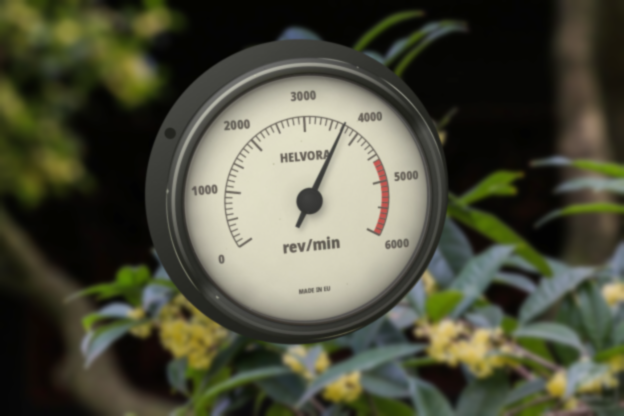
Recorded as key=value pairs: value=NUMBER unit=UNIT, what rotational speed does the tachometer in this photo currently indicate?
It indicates value=3700 unit=rpm
